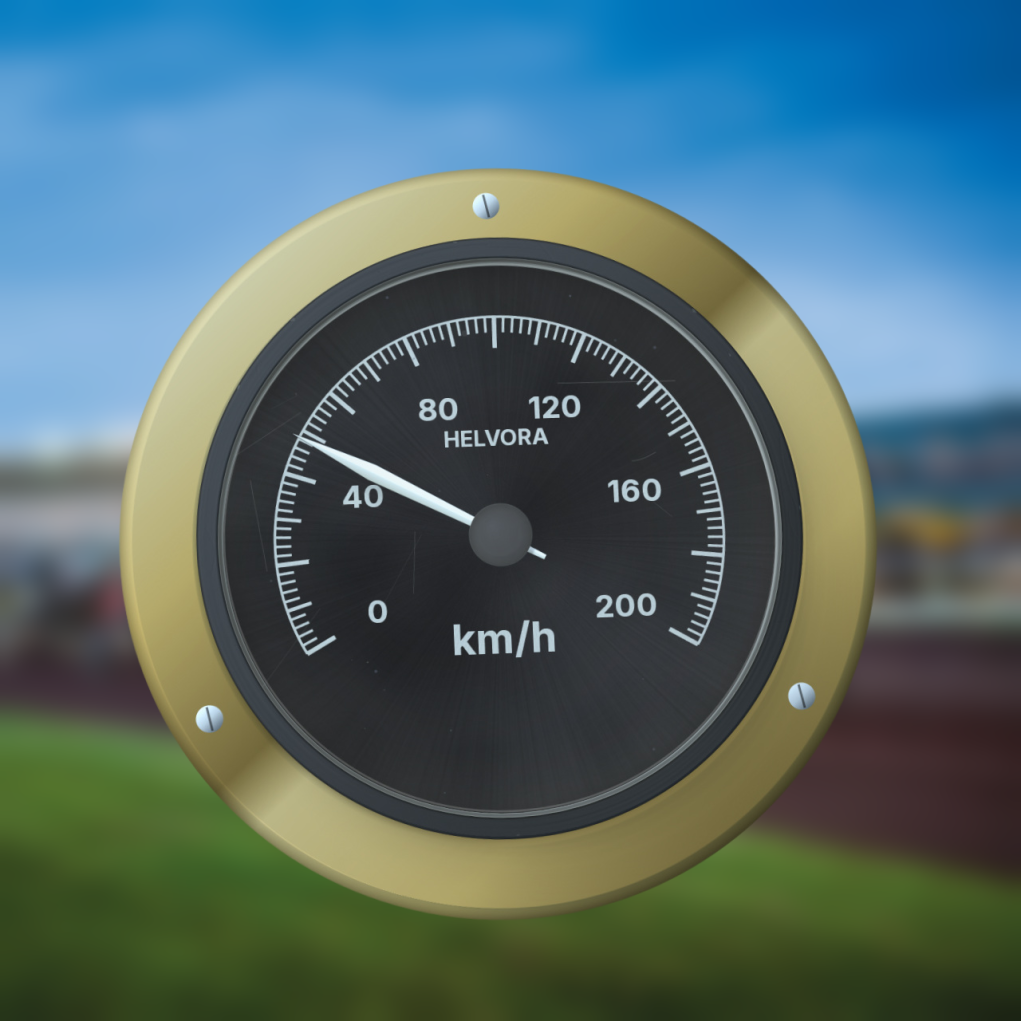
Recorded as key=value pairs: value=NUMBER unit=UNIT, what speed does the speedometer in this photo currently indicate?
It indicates value=48 unit=km/h
